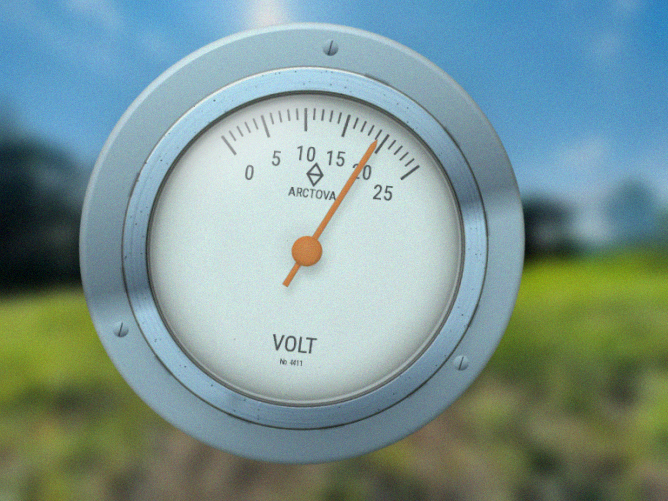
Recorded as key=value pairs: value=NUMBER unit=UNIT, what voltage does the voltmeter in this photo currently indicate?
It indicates value=19 unit=V
